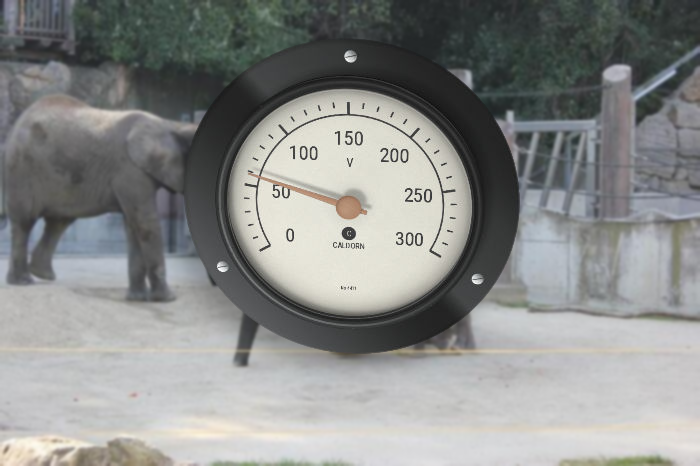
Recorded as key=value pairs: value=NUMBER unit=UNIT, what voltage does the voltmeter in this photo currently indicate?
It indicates value=60 unit=V
